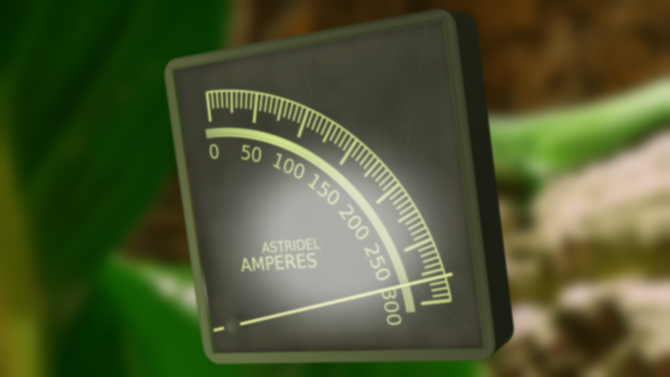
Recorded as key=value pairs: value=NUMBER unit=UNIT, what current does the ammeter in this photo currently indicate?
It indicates value=280 unit=A
